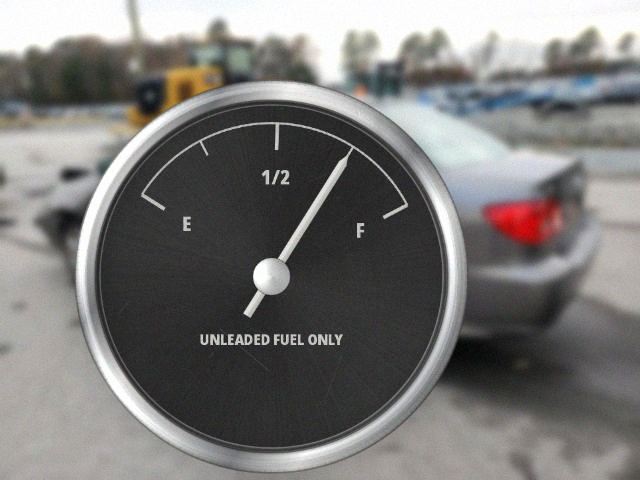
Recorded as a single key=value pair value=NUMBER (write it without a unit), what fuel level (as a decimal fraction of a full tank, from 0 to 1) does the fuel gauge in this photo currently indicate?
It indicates value=0.75
